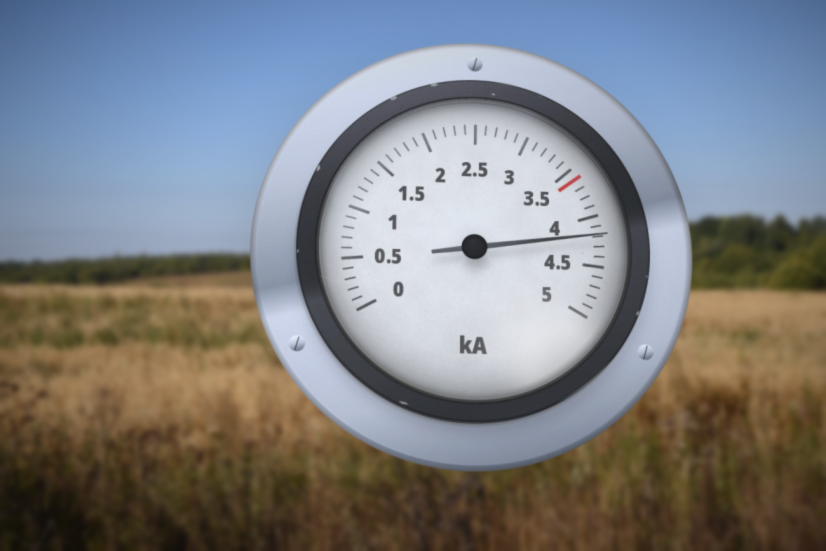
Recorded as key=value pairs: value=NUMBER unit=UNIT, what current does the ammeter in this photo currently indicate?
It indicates value=4.2 unit=kA
